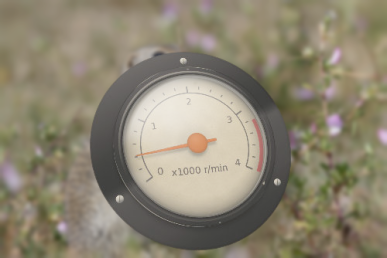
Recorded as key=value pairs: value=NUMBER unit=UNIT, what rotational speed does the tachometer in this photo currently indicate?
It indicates value=400 unit=rpm
